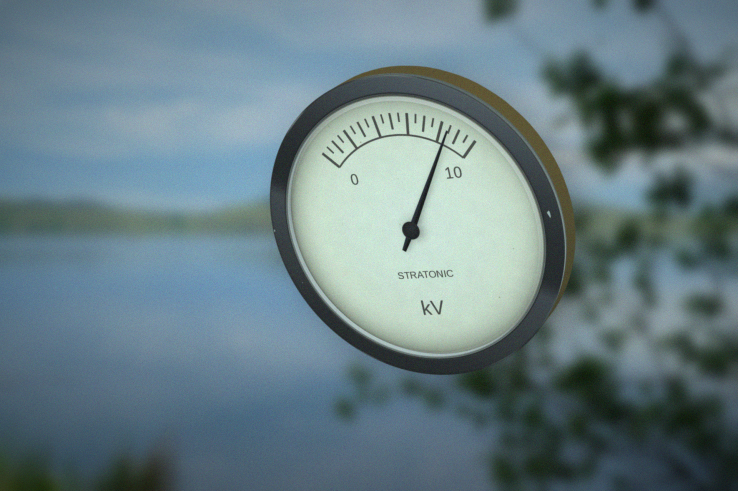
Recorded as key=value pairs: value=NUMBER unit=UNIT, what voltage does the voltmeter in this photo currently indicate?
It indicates value=8.5 unit=kV
